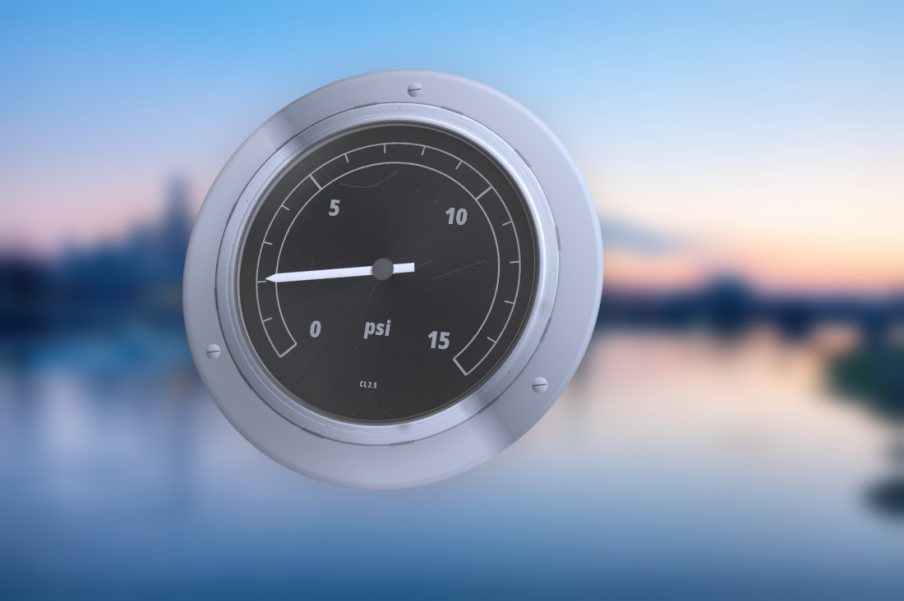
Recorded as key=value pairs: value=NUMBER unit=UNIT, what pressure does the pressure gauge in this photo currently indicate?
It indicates value=2 unit=psi
